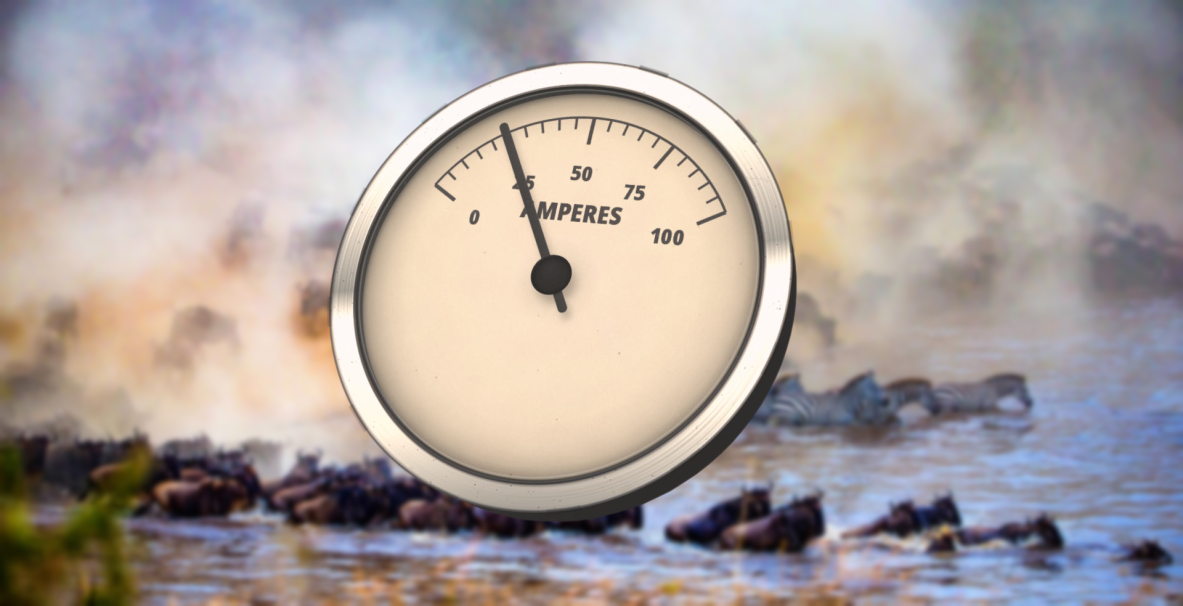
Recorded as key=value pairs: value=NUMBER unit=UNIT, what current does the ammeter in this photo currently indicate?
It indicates value=25 unit=A
